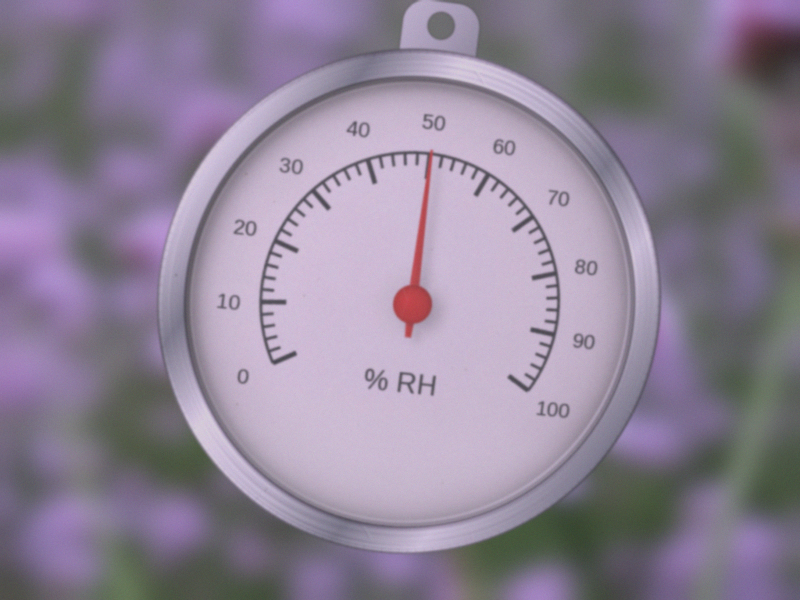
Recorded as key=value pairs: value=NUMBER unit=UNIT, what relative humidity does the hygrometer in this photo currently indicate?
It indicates value=50 unit=%
